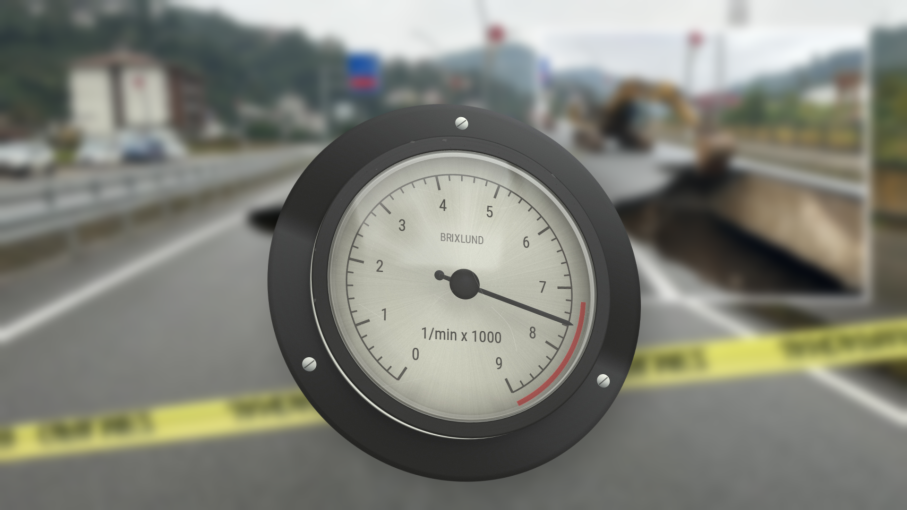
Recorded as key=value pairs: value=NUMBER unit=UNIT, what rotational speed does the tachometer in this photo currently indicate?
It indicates value=7600 unit=rpm
